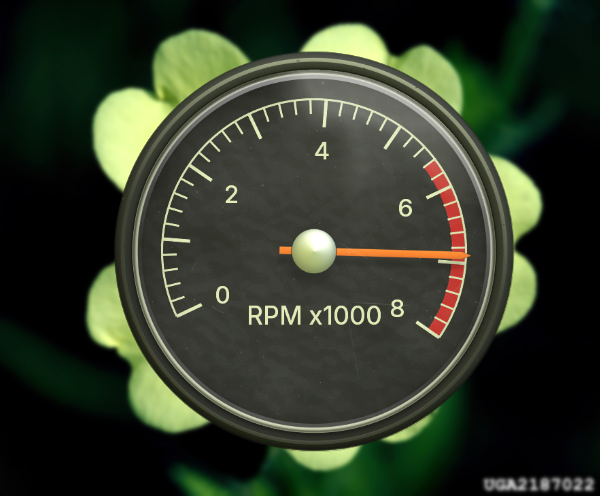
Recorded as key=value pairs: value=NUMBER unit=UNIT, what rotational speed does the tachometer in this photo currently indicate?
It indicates value=6900 unit=rpm
